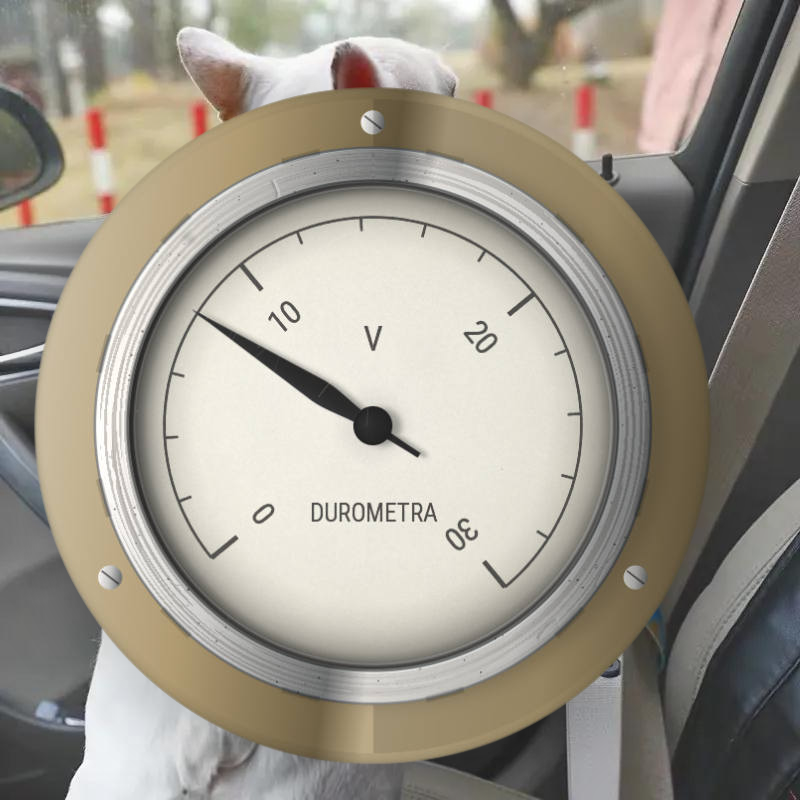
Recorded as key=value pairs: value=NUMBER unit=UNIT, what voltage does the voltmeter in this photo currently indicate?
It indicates value=8 unit=V
